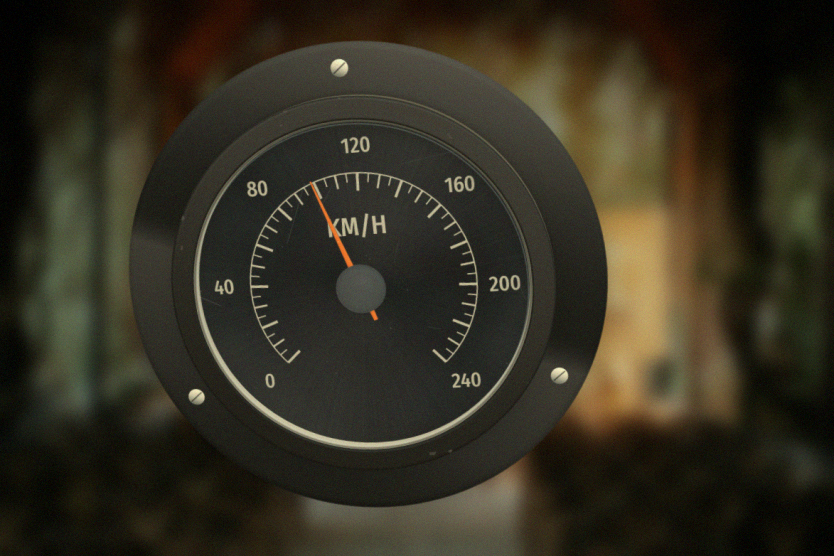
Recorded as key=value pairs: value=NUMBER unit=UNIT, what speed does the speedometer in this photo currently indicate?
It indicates value=100 unit=km/h
